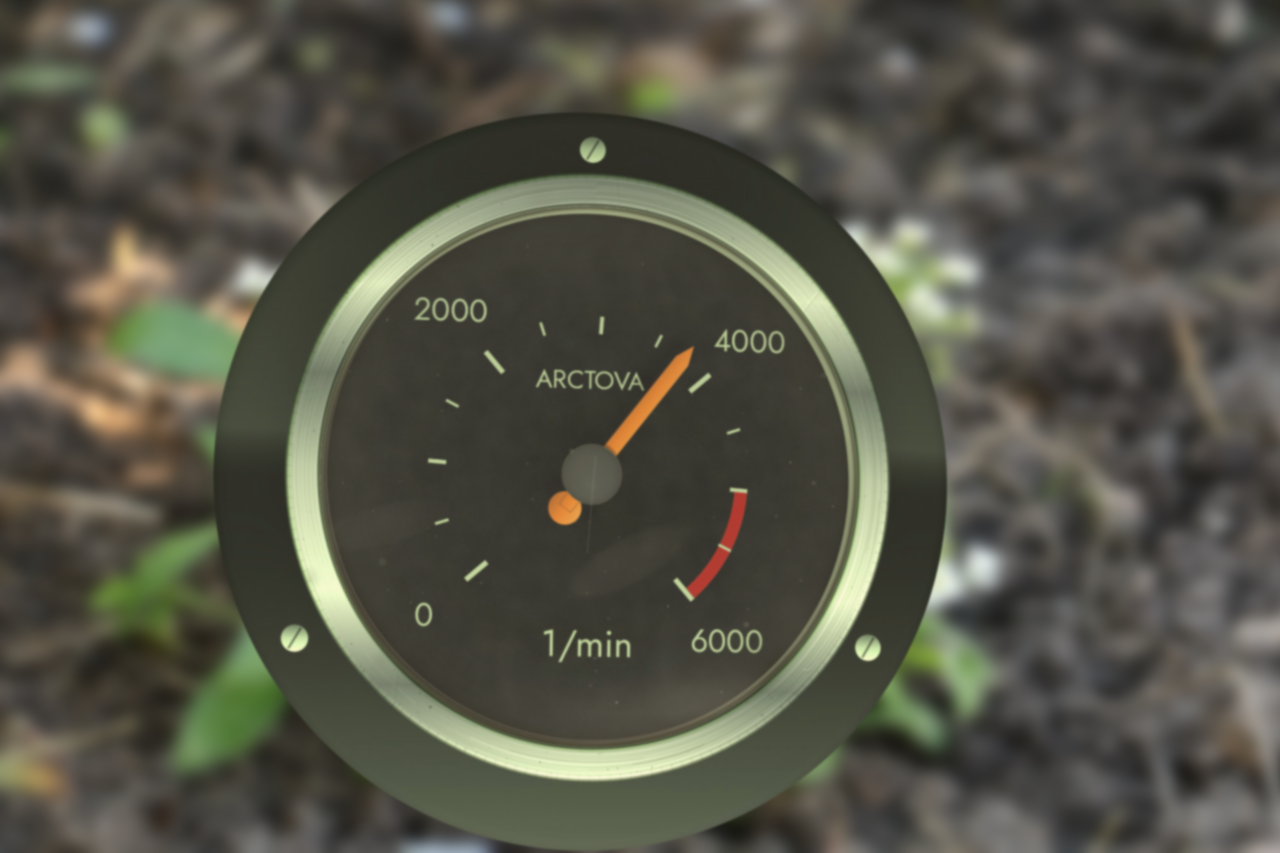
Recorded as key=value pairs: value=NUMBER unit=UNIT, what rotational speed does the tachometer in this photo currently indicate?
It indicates value=3750 unit=rpm
